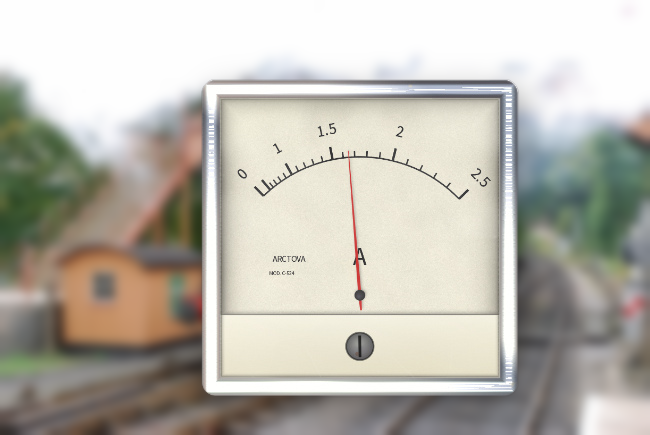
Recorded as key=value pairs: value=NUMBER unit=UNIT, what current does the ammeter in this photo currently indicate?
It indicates value=1.65 unit=A
